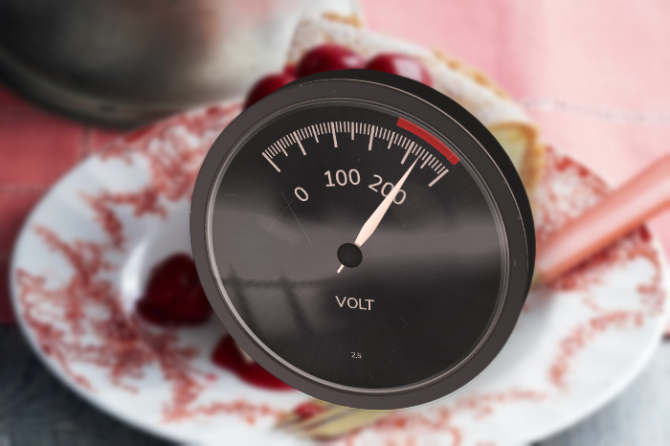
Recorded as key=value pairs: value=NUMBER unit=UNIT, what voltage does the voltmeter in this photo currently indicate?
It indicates value=215 unit=V
